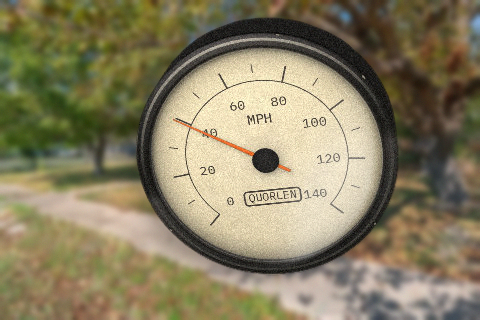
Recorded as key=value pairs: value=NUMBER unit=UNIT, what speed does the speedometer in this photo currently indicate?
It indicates value=40 unit=mph
